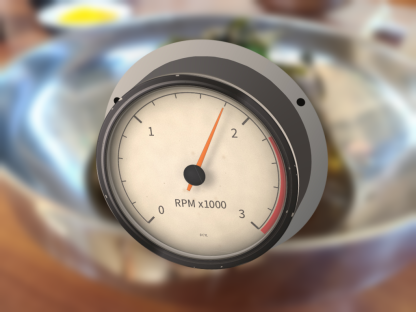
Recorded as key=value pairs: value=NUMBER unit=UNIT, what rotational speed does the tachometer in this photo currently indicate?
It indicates value=1800 unit=rpm
